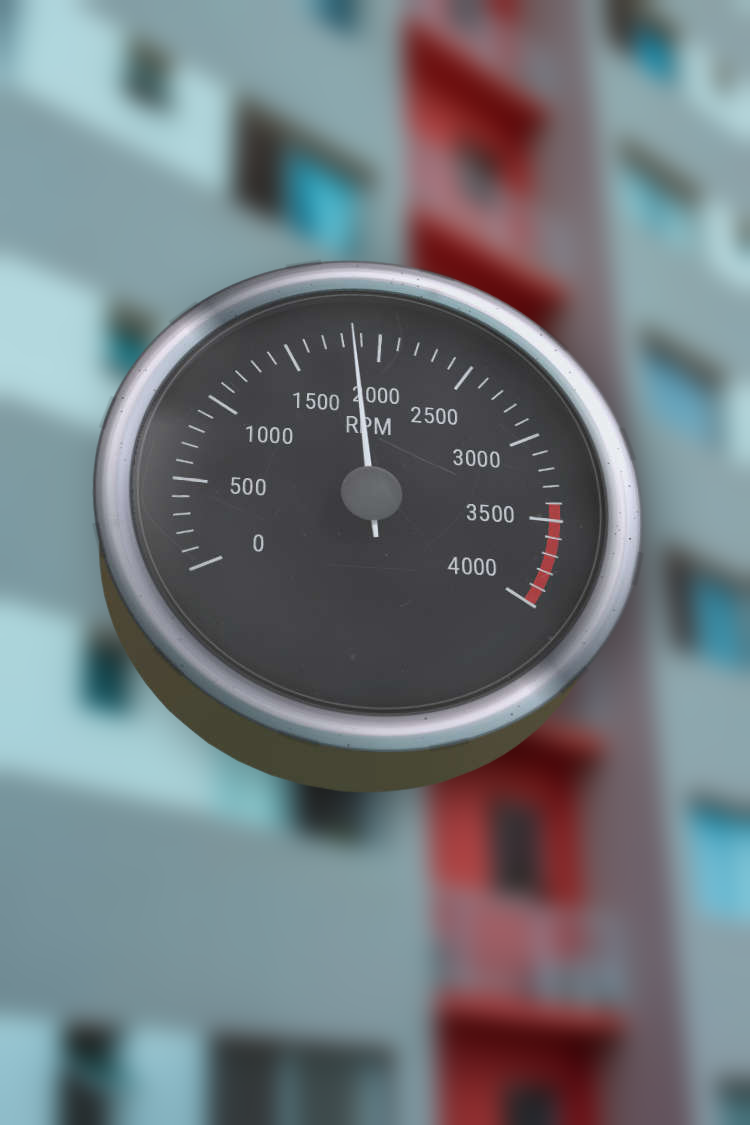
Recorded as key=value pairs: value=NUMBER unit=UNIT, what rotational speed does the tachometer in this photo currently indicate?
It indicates value=1850 unit=rpm
